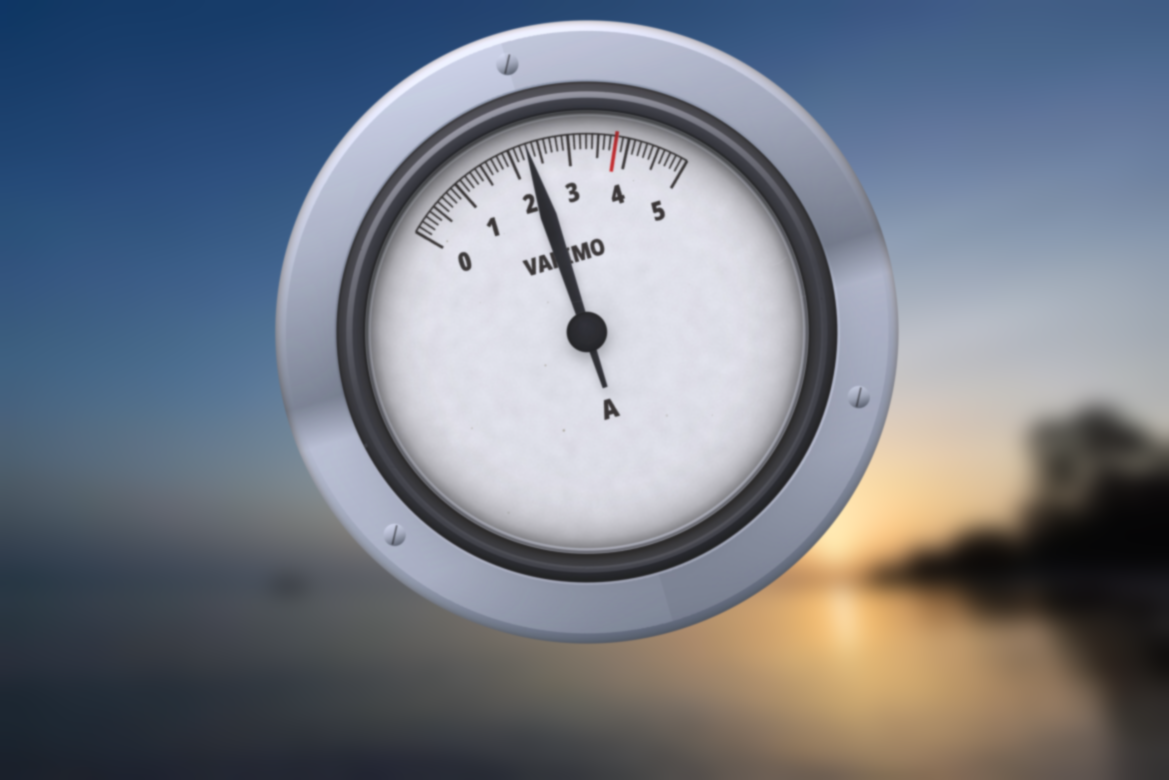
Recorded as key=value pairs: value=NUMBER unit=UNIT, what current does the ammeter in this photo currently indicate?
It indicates value=2.3 unit=A
